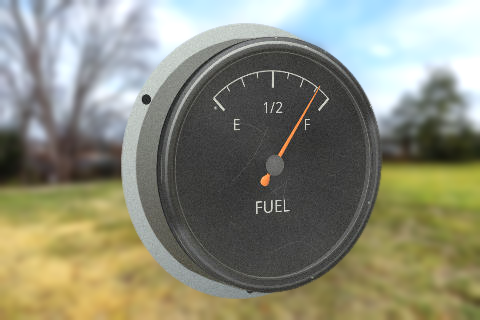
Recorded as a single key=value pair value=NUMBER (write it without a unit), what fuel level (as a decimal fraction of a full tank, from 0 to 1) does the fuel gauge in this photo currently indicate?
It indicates value=0.875
